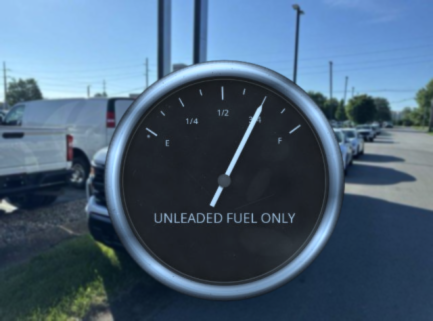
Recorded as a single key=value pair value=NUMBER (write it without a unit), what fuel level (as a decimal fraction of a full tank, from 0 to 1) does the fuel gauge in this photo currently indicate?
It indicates value=0.75
